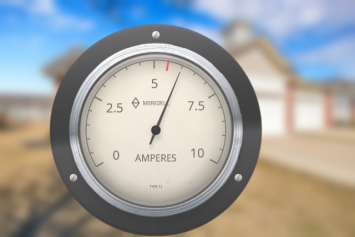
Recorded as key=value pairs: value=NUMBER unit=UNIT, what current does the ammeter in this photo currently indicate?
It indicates value=6 unit=A
